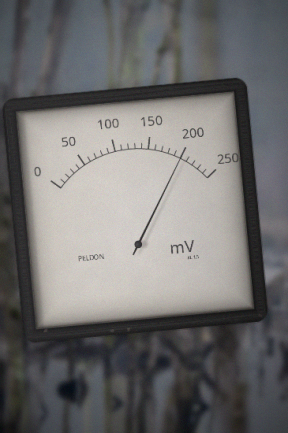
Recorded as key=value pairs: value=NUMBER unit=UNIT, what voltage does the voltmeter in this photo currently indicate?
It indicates value=200 unit=mV
